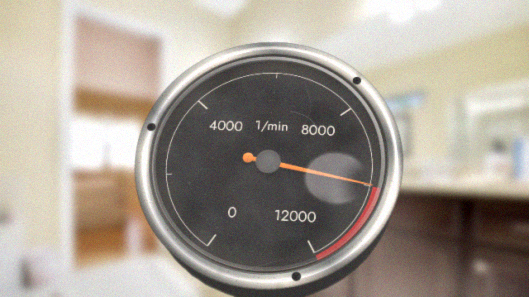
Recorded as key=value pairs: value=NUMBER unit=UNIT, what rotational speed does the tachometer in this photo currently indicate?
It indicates value=10000 unit=rpm
